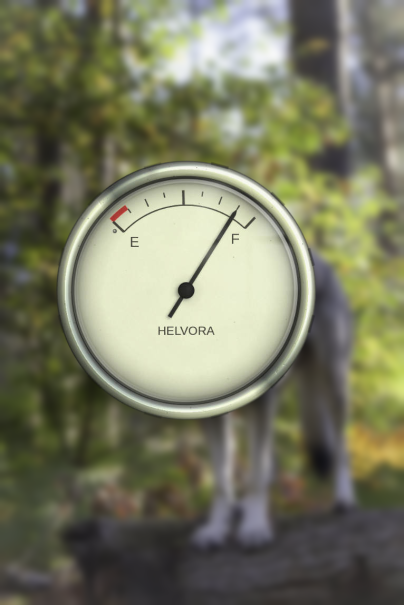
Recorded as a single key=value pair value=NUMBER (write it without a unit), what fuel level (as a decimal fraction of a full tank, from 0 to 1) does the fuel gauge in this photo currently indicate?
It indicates value=0.875
